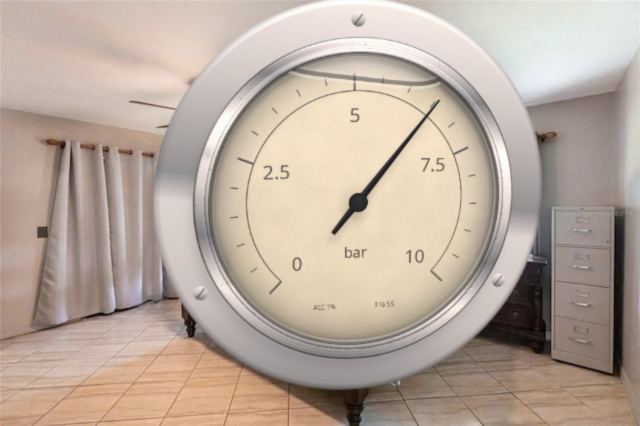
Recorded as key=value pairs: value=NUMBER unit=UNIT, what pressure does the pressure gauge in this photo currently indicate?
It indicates value=6.5 unit=bar
